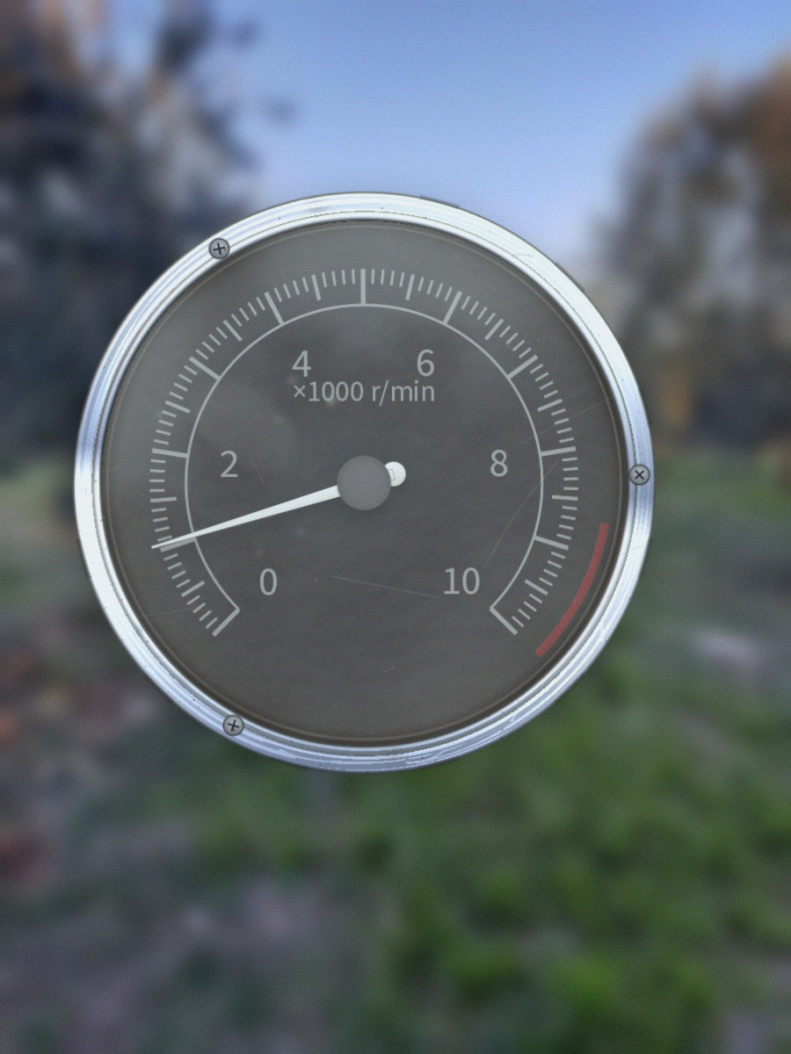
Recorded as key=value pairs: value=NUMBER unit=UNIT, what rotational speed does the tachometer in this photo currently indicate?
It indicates value=1050 unit=rpm
